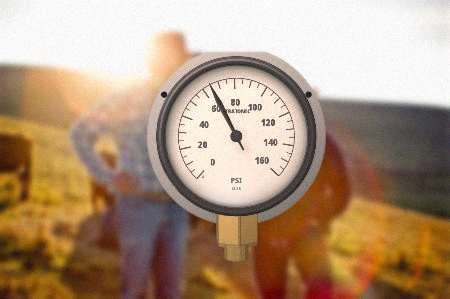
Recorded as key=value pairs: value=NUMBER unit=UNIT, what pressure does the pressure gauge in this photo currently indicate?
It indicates value=65 unit=psi
